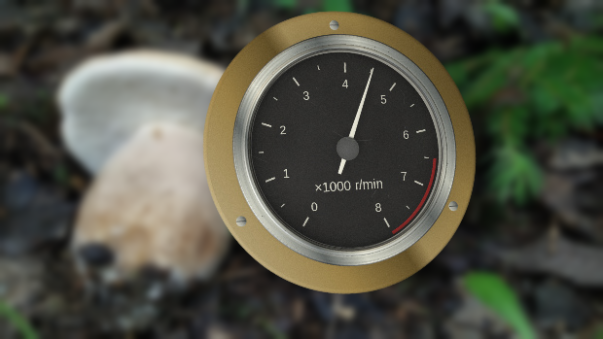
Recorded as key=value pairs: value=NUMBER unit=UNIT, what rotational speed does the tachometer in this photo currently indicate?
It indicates value=4500 unit=rpm
